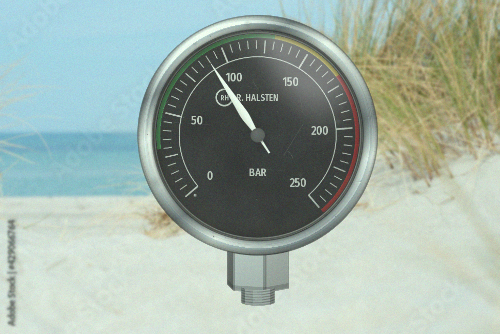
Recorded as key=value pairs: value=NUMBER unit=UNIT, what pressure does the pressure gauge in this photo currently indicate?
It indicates value=90 unit=bar
